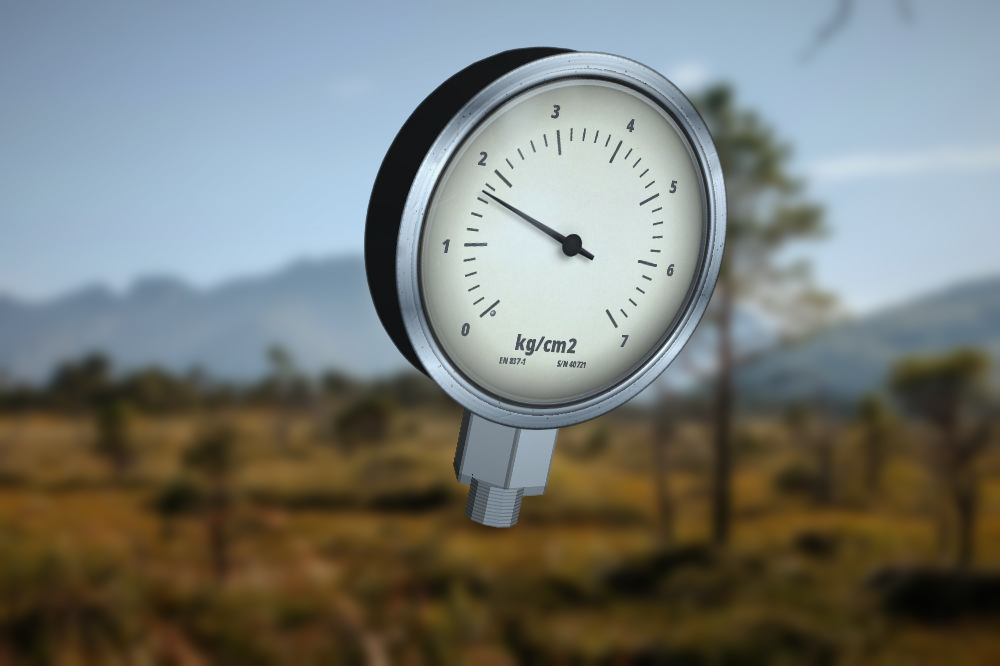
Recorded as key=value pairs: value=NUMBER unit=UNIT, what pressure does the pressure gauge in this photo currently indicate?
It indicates value=1.7 unit=kg/cm²
